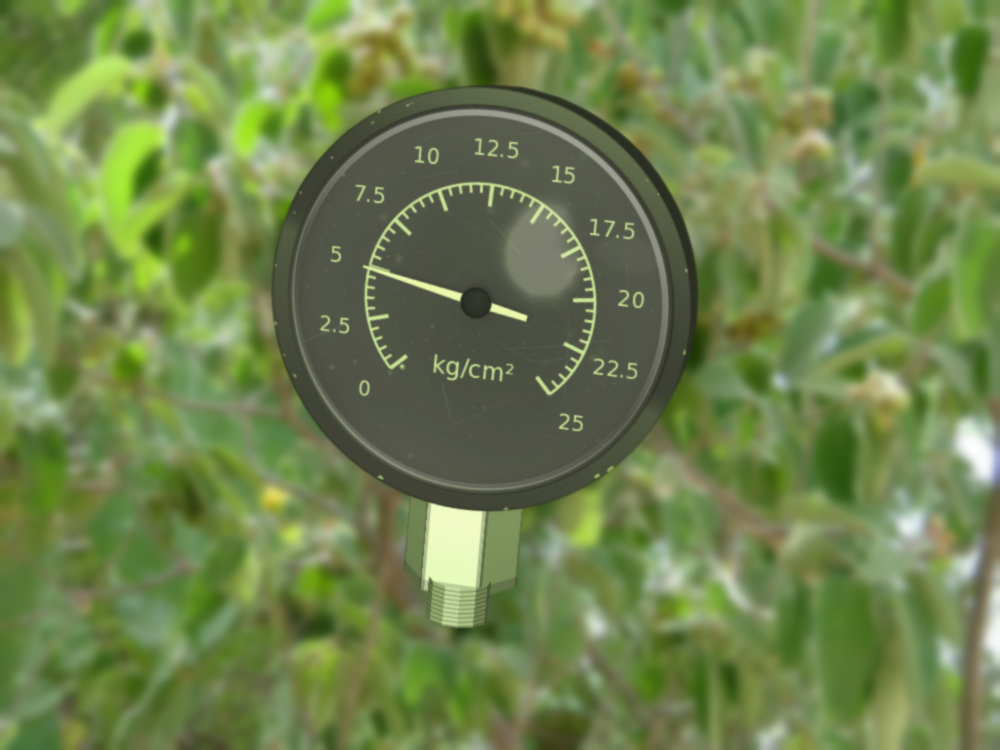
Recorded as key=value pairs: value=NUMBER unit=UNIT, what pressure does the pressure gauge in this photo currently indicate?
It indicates value=5 unit=kg/cm²
